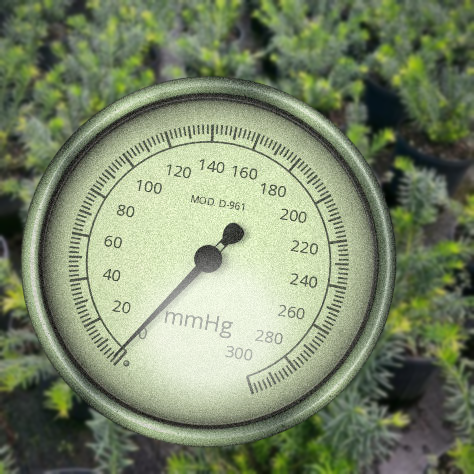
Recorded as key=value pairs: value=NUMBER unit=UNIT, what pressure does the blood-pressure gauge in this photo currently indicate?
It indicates value=2 unit=mmHg
